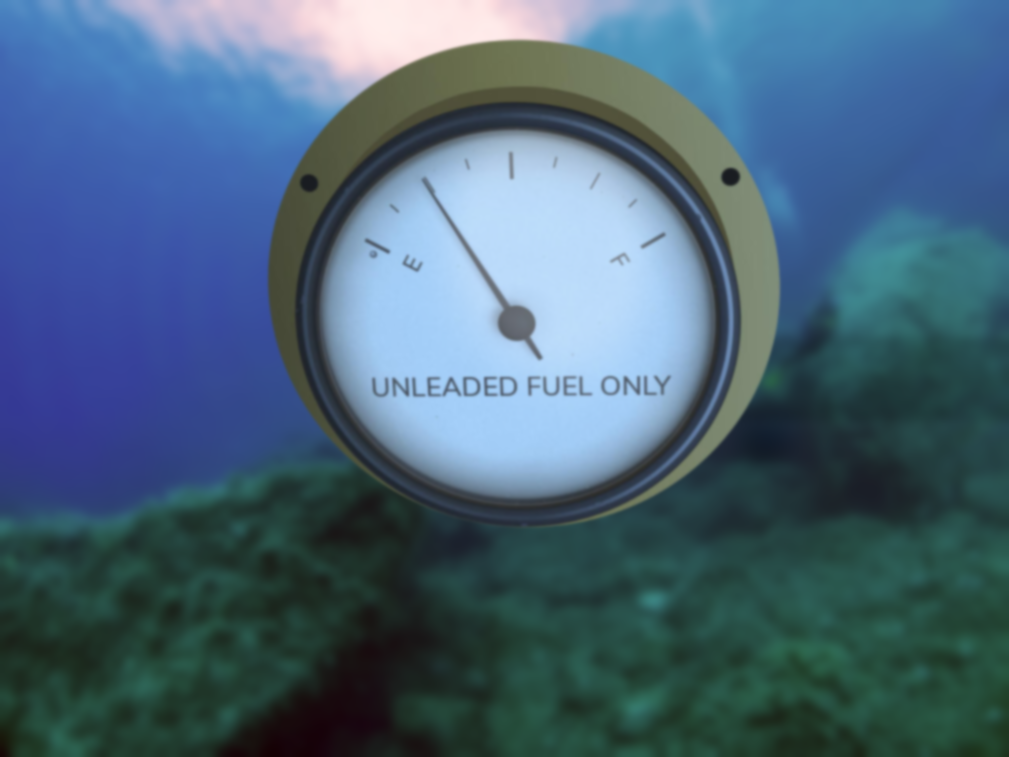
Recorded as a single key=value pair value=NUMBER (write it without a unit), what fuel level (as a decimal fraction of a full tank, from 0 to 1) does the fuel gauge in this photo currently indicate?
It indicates value=0.25
